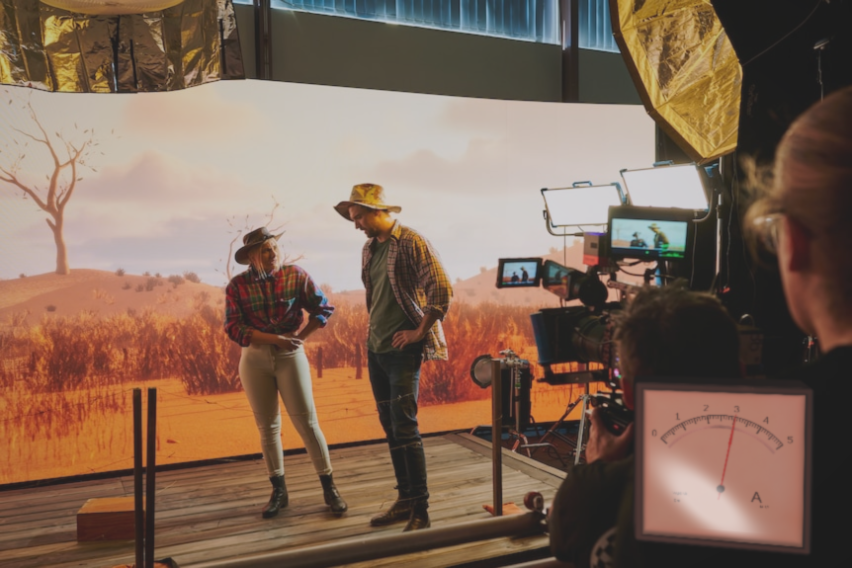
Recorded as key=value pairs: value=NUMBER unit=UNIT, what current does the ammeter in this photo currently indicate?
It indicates value=3 unit=A
